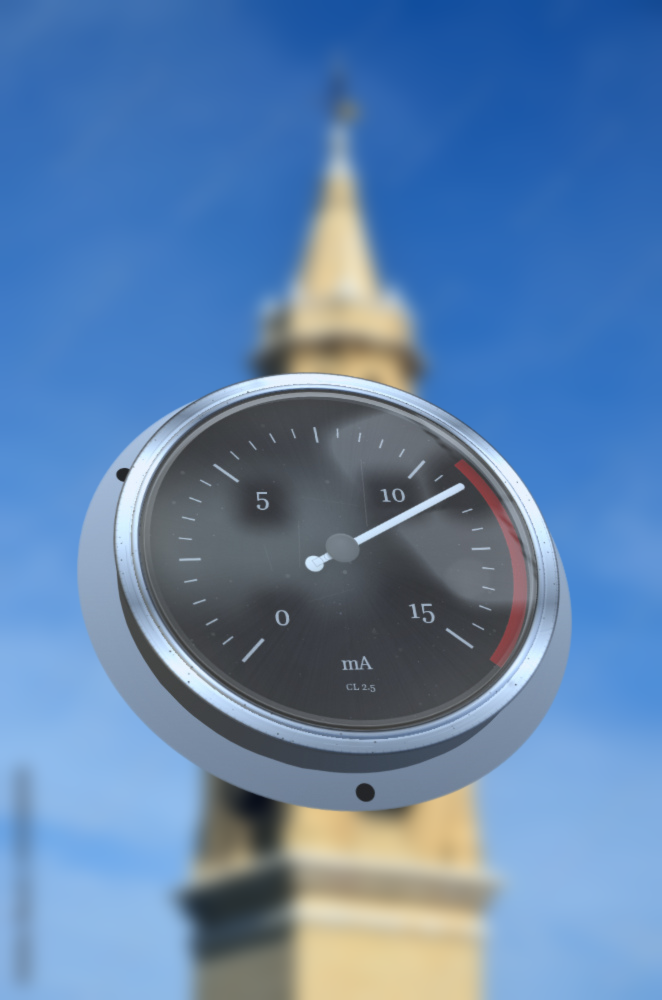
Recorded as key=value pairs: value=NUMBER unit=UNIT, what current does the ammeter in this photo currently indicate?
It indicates value=11 unit=mA
